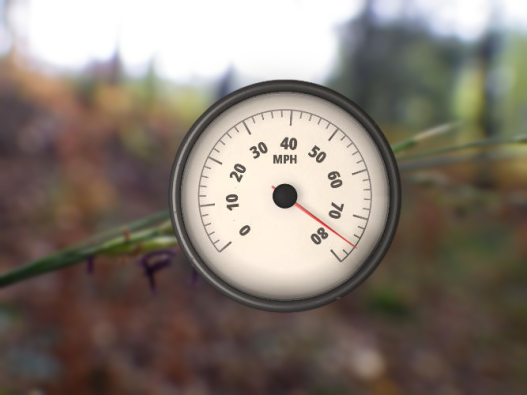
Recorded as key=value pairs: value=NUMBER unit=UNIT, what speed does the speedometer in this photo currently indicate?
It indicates value=76 unit=mph
